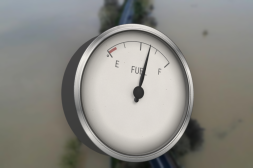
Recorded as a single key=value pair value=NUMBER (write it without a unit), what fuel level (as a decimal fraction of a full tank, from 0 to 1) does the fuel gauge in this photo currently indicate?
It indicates value=0.625
